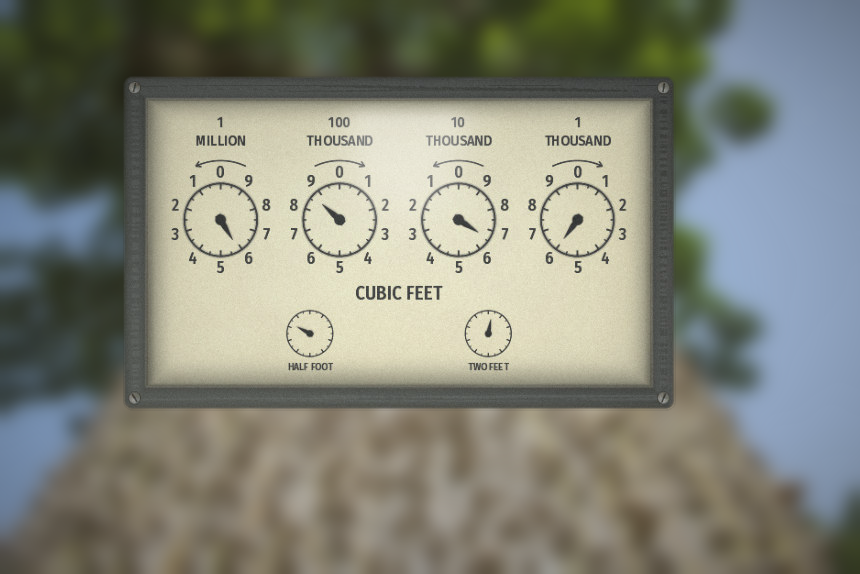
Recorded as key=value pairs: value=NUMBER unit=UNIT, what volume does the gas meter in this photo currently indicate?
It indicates value=586600 unit=ft³
